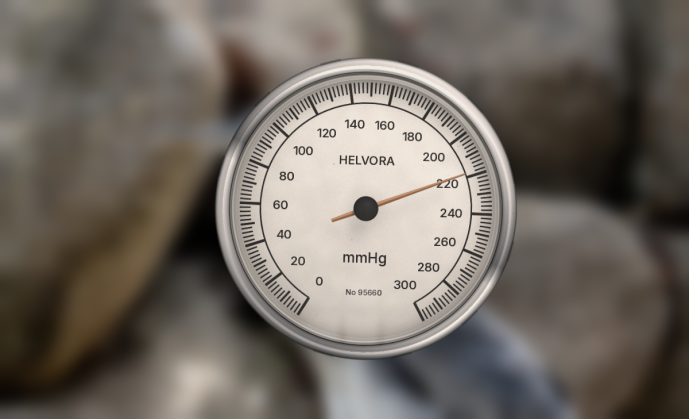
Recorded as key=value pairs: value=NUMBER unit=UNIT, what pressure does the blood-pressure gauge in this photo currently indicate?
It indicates value=218 unit=mmHg
